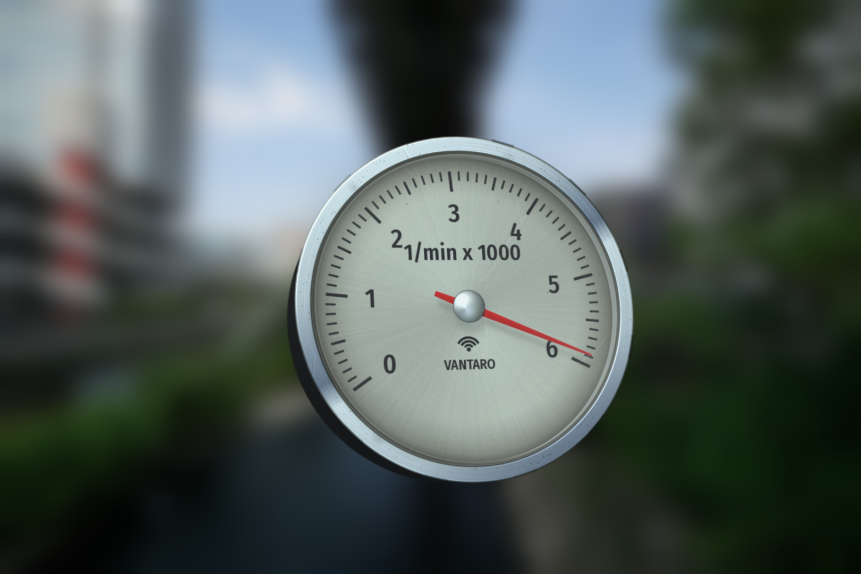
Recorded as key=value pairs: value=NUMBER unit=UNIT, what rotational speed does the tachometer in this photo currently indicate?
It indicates value=5900 unit=rpm
